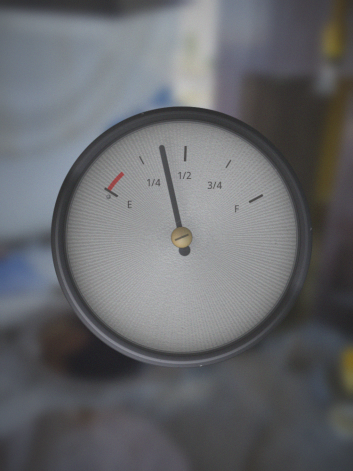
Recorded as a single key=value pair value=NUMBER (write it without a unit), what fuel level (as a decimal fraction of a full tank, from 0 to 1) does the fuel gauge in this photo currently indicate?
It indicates value=0.375
